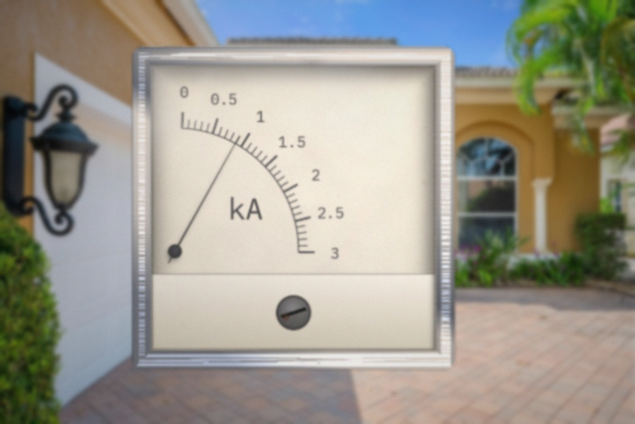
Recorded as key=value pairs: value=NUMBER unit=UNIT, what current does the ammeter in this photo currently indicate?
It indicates value=0.9 unit=kA
